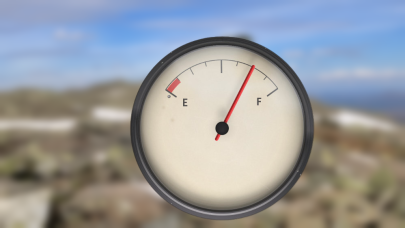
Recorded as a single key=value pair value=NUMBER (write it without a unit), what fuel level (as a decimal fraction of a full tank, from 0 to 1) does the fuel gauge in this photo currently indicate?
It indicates value=0.75
